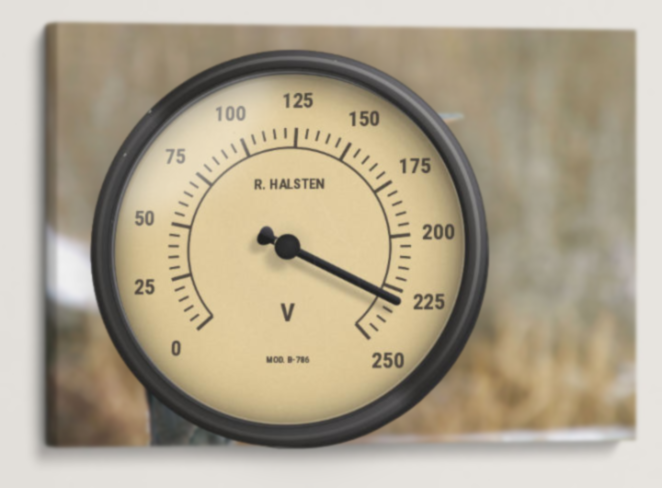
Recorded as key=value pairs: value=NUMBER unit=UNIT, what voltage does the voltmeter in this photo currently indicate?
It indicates value=230 unit=V
